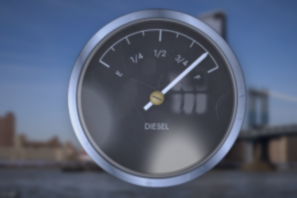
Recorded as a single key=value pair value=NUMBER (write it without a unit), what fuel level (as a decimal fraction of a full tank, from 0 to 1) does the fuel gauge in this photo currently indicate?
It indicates value=0.875
